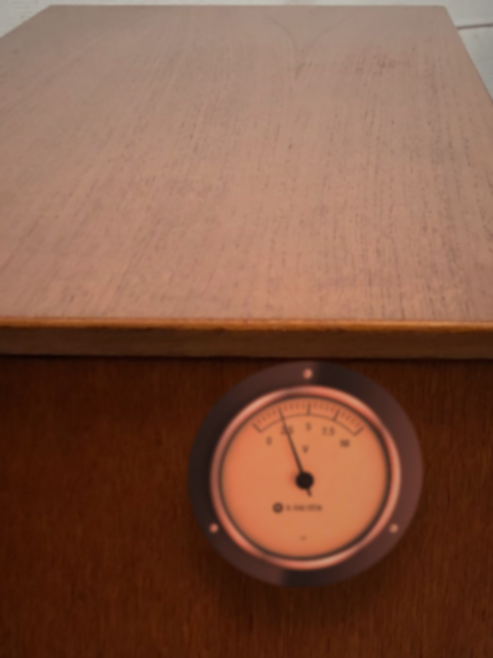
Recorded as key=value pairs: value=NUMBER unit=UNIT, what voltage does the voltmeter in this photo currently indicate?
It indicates value=2.5 unit=V
